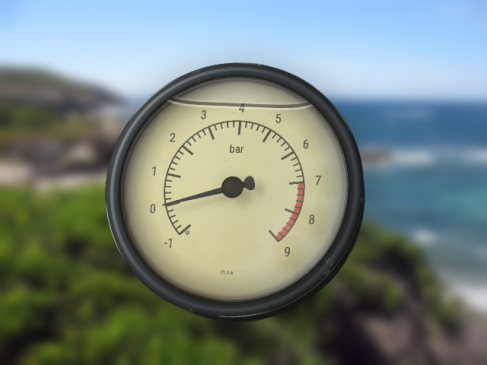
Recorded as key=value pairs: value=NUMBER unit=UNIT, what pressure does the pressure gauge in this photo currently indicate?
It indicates value=0 unit=bar
